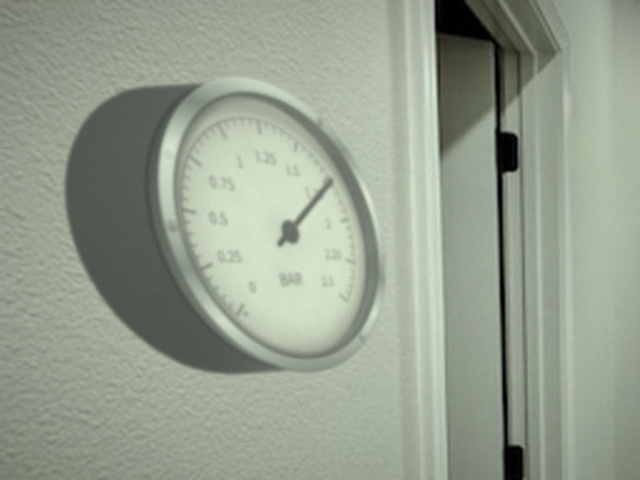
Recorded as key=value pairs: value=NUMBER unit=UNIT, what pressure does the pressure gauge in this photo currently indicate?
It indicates value=1.75 unit=bar
